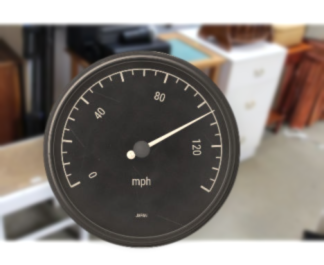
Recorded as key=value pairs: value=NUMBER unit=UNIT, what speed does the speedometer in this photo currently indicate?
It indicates value=105 unit=mph
